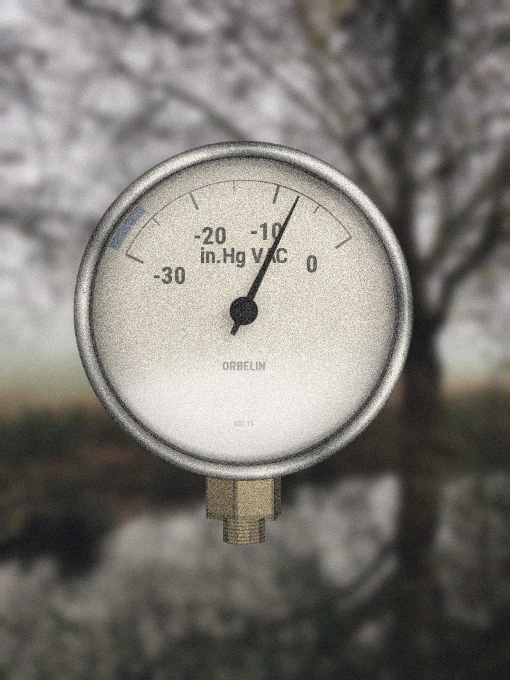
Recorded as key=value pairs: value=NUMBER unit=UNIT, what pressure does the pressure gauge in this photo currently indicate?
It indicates value=-7.5 unit=inHg
